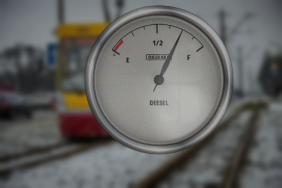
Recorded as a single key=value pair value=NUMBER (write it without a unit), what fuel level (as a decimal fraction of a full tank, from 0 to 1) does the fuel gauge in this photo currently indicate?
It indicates value=0.75
